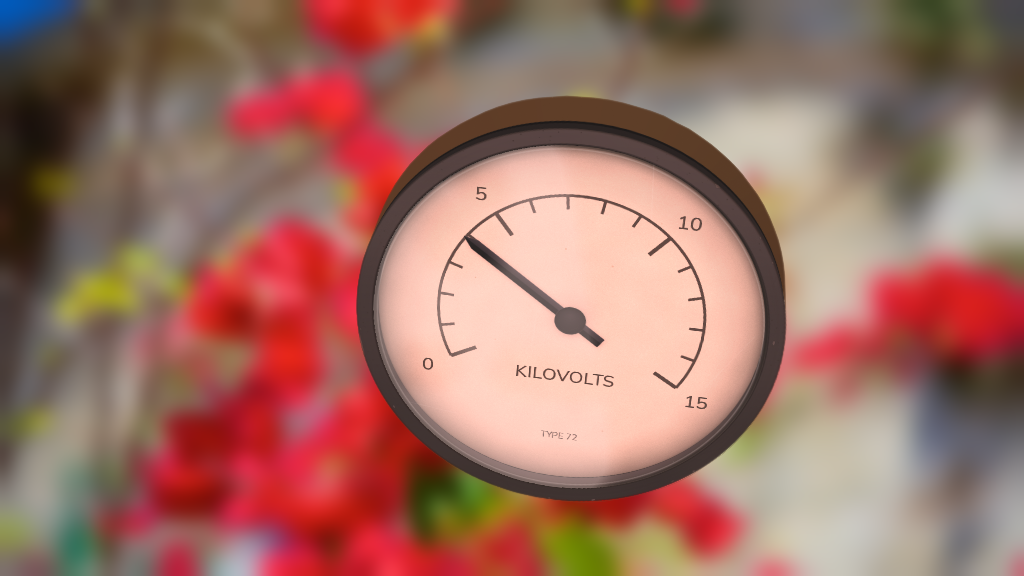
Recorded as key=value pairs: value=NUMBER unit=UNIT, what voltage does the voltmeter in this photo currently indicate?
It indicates value=4 unit=kV
